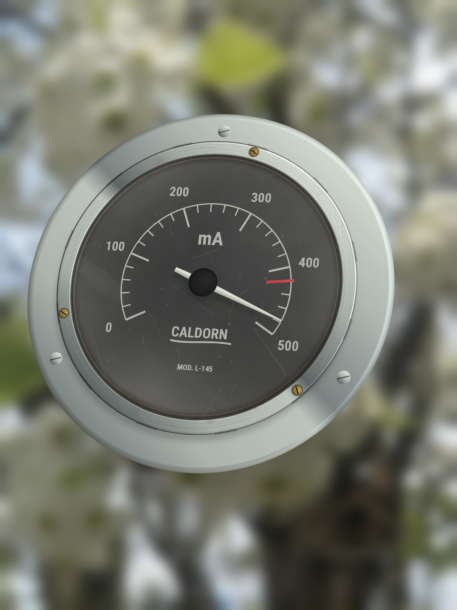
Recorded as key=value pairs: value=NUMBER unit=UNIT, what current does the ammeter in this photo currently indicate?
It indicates value=480 unit=mA
